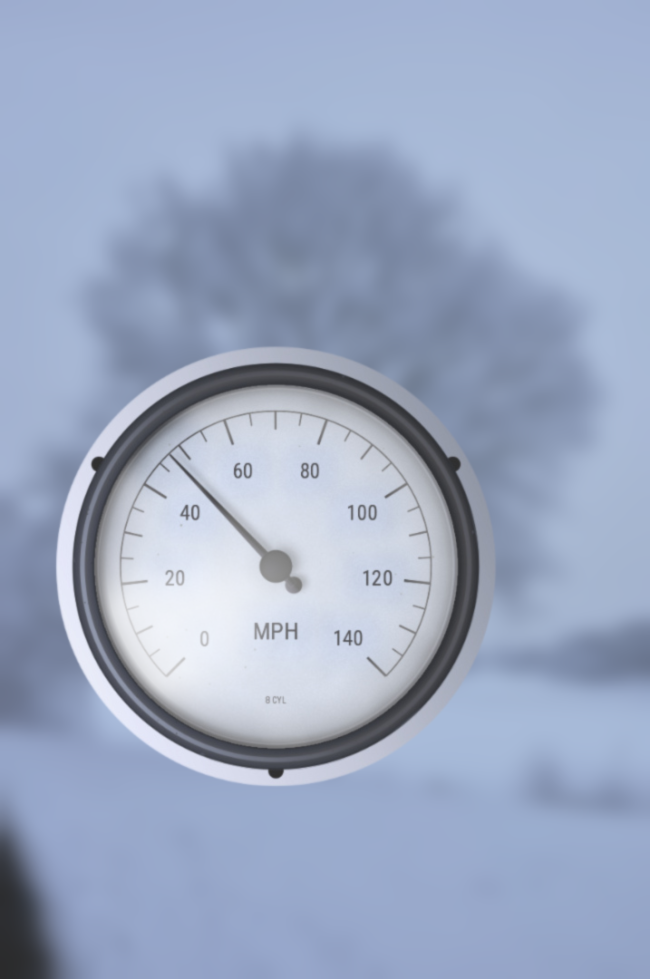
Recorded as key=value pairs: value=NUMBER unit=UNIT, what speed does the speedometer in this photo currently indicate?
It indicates value=47.5 unit=mph
